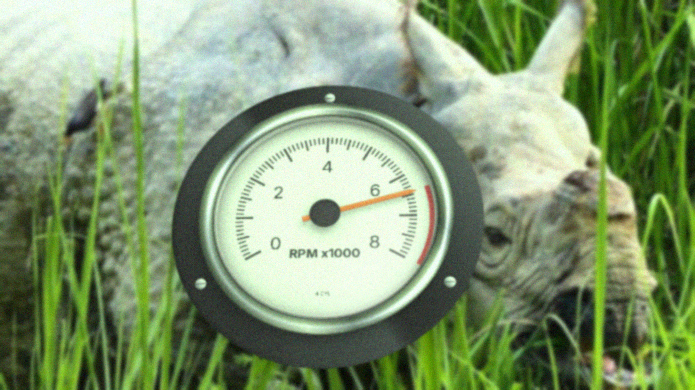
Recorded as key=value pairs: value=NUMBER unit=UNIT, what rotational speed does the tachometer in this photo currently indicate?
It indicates value=6500 unit=rpm
